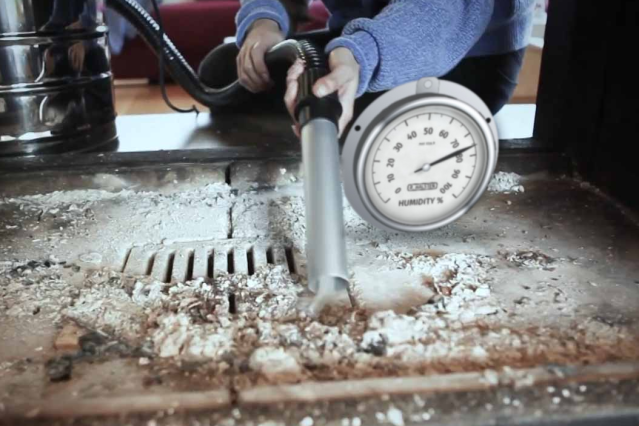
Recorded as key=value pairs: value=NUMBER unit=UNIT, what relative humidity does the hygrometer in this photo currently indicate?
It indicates value=75 unit=%
